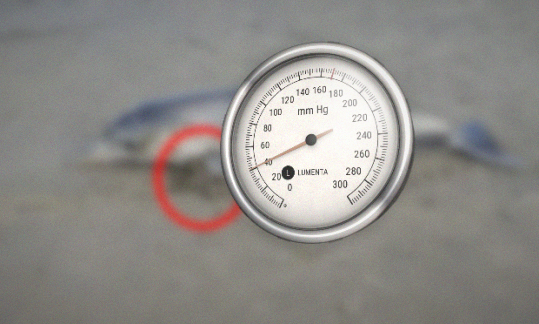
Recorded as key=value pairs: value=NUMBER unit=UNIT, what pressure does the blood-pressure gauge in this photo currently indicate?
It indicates value=40 unit=mmHg
